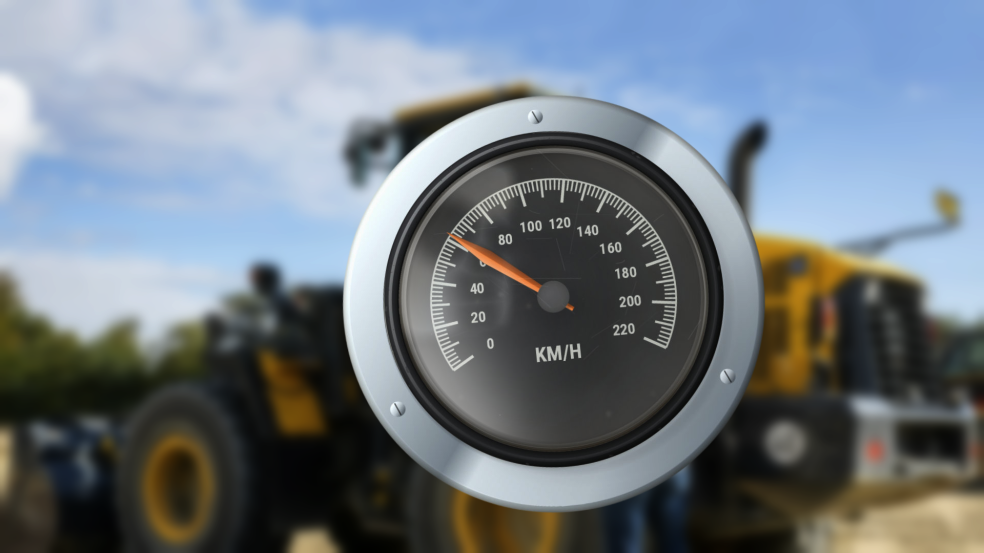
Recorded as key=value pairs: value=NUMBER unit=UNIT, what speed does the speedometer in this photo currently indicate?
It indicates value=62 unit=km/h
